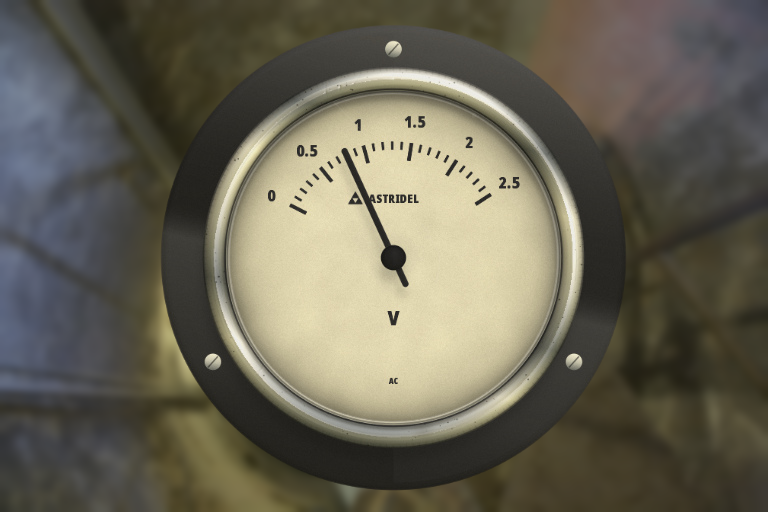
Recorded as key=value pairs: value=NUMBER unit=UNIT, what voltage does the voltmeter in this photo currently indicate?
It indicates value=0.8 unit=V
